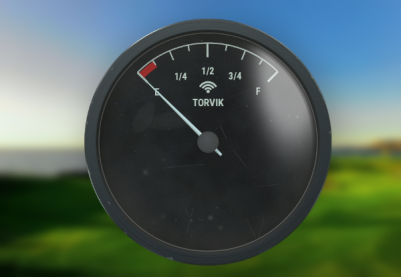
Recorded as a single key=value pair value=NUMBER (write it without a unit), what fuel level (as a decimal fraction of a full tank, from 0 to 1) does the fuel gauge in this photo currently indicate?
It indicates value=0
